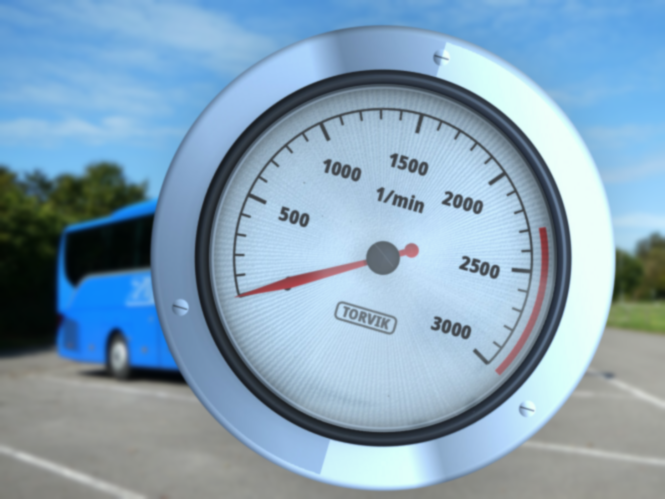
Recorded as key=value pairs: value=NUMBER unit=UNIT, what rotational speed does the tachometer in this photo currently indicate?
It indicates value=0 unit=rpm
